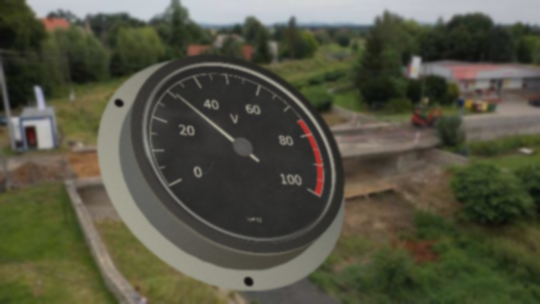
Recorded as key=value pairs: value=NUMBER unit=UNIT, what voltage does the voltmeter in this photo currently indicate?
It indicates value=30 unit=V
